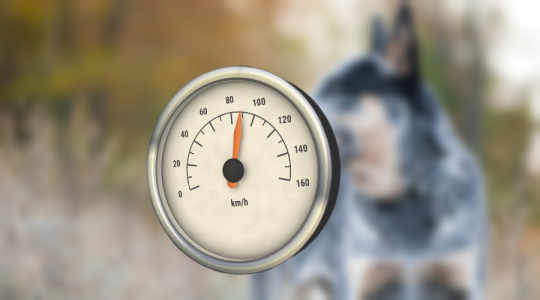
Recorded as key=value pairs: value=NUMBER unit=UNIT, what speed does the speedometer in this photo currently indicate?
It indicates value=90 unit=km/h
